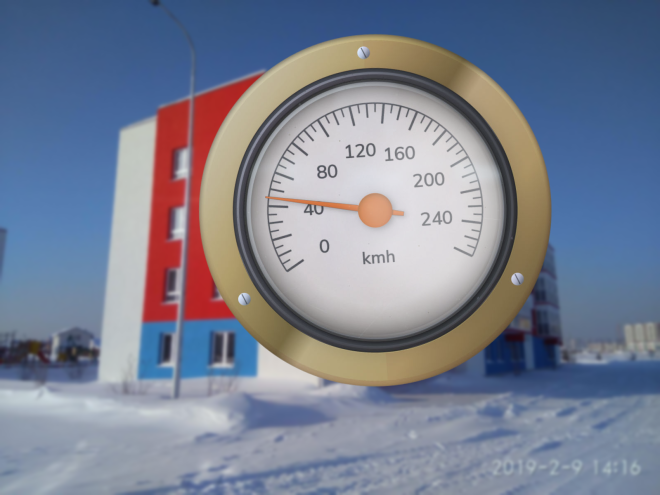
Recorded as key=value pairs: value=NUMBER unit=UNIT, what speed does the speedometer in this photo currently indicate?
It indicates value=45 unit=km/h
